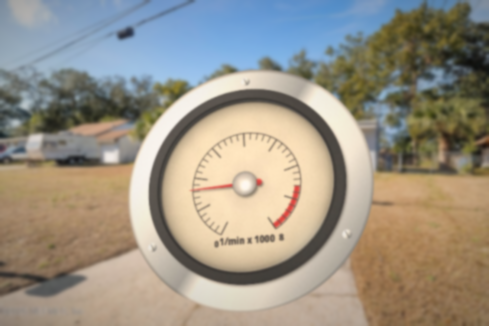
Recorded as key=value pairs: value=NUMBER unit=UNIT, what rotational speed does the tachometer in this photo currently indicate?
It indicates value=1600 unit=rpm
